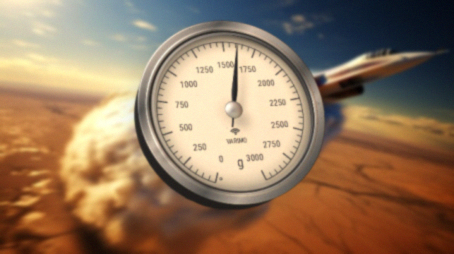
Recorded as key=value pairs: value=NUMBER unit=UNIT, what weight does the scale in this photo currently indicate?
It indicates value=1600 unit=g
